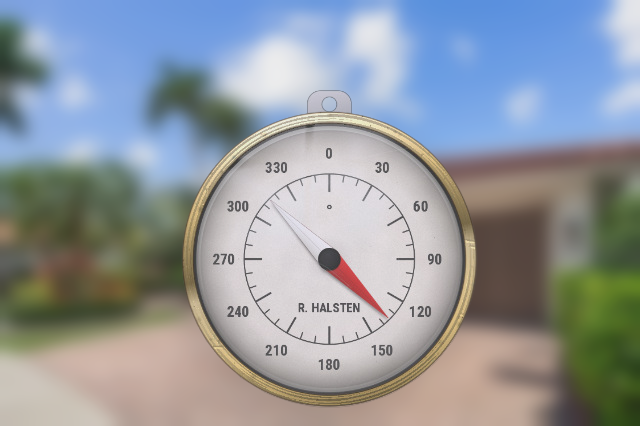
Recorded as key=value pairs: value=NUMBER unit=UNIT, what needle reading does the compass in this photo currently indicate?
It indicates value=135 unit=°
